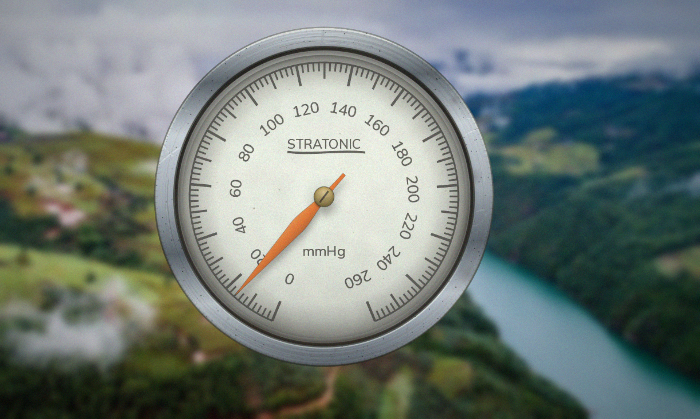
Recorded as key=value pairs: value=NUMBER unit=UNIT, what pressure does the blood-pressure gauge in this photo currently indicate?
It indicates value=16 unit=mmHg
